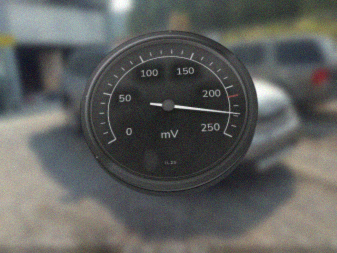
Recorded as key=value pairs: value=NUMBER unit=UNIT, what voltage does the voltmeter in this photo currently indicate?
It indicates value=230 unit=mV
